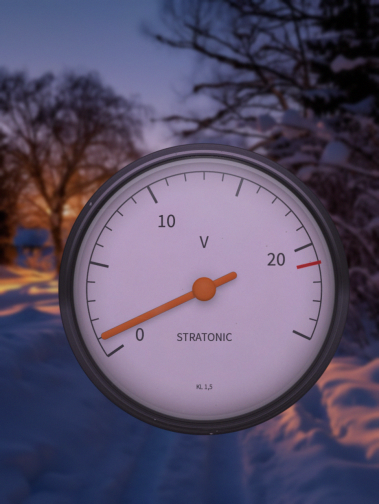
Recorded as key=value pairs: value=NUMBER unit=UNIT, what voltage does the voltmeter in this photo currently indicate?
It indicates value=1 unit=V
